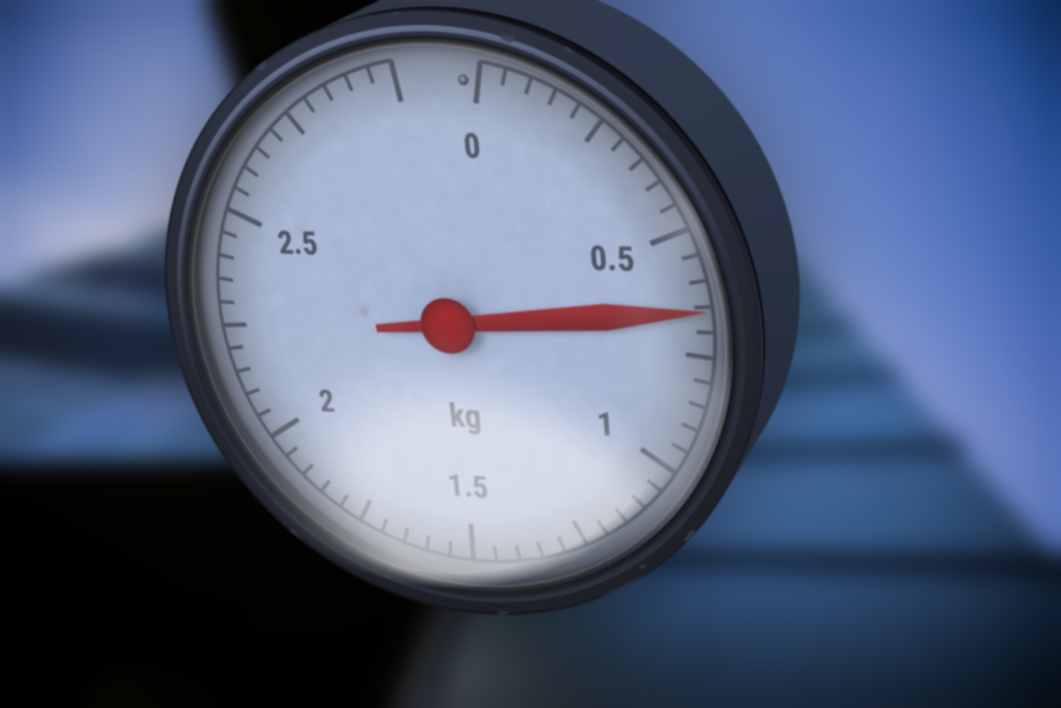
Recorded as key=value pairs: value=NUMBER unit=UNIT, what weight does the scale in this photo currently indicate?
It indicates value=0.65 unit=kg
